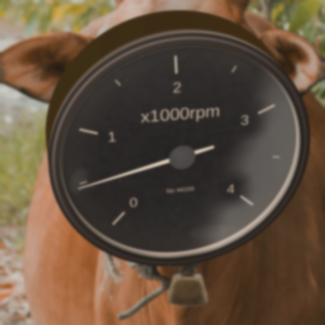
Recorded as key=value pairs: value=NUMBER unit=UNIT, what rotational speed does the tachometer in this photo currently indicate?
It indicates value=500 unit=rpm
